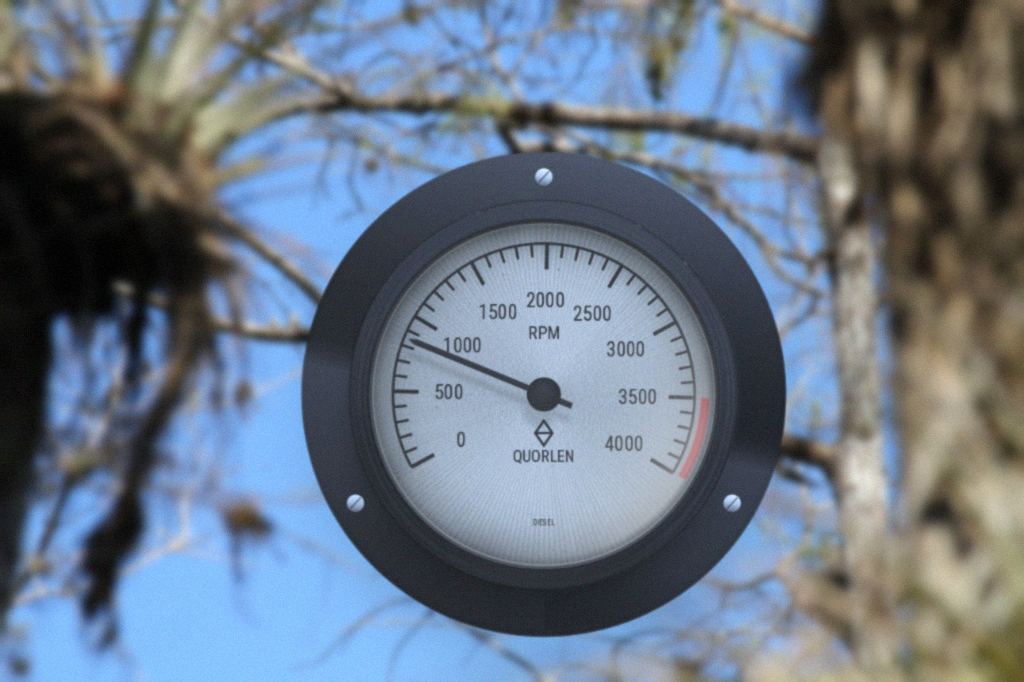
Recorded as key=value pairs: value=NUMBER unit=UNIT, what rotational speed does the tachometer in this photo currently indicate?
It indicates value=850 unit=rpm
